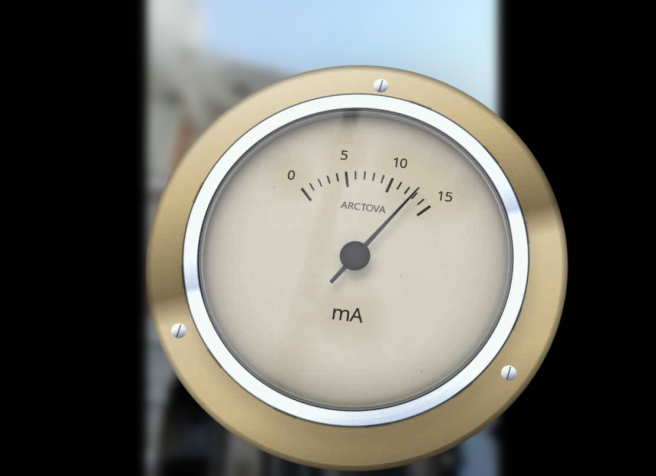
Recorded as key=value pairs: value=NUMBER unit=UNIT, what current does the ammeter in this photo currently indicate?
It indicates value=13 unit=mA
